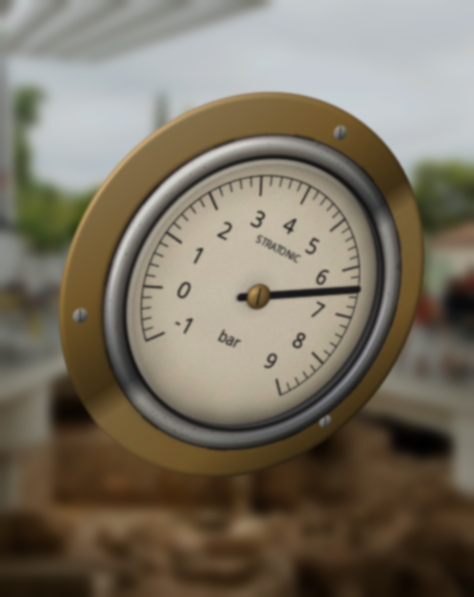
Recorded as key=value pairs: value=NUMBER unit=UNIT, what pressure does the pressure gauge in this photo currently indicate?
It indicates value=6.4 unit=bar
